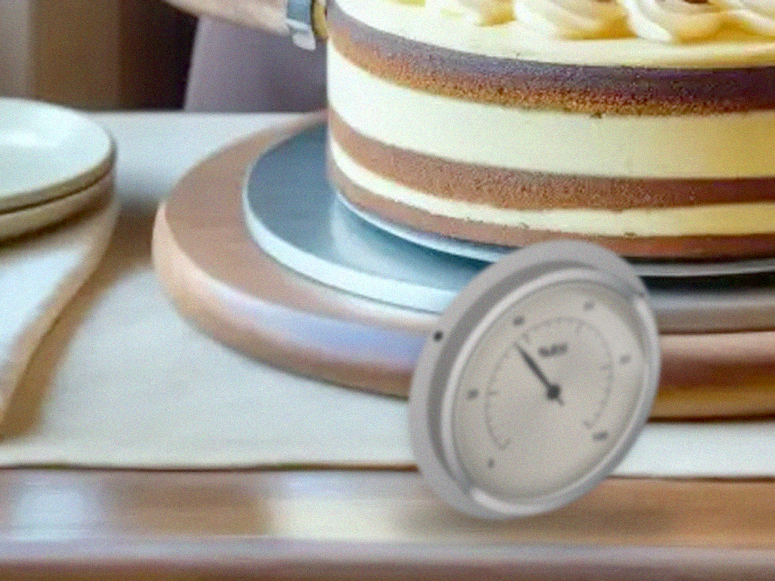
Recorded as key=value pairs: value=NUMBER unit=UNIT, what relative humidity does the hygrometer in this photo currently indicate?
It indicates value=36 unit=%
